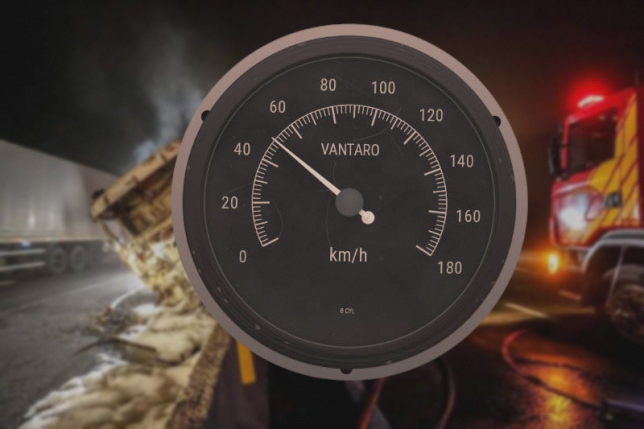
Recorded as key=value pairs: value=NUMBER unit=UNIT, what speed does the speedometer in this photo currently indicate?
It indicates value=50 unit=km/h
